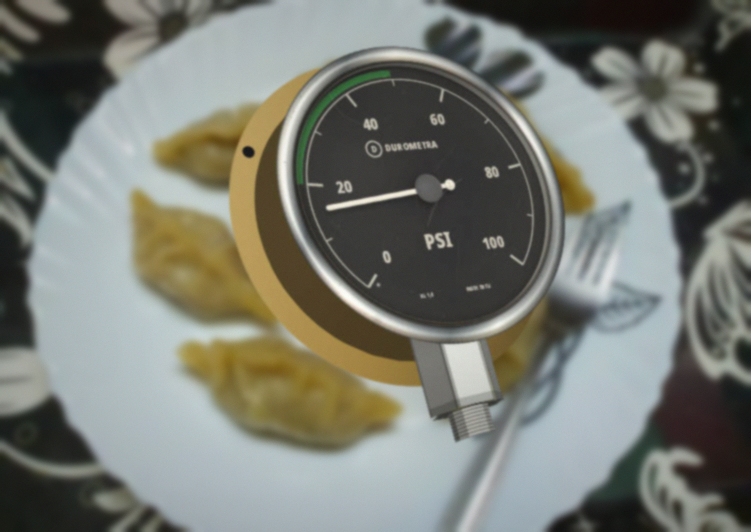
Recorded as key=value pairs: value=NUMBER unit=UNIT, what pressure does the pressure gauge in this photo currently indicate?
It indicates value=15 unit=psi
